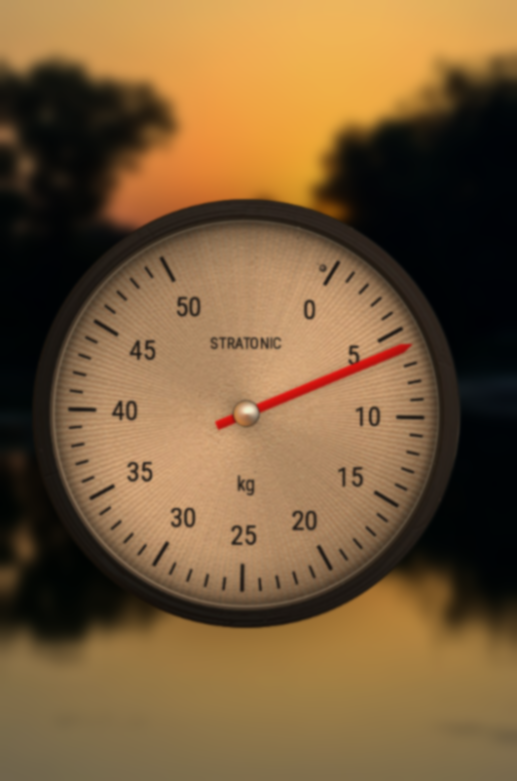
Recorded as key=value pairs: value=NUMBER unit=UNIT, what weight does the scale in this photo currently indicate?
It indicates value=6 unit=kg
